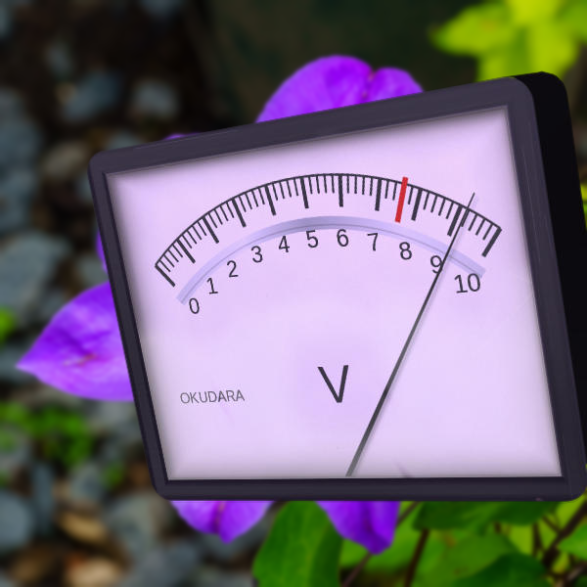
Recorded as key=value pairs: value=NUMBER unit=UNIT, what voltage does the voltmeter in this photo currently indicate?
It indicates value=9.2 unit=V
